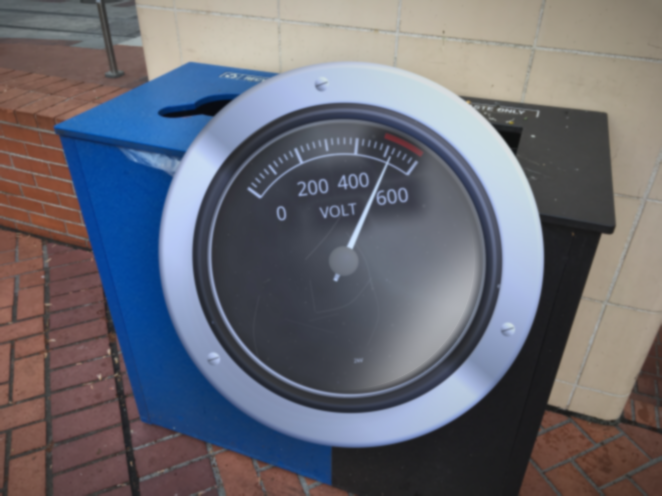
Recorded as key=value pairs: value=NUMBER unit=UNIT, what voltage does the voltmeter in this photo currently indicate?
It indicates value=520 unit=V
